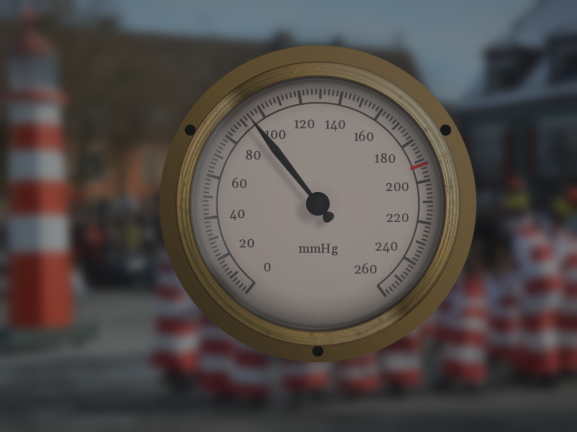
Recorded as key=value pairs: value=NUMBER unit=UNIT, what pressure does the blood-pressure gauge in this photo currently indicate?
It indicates value=94 unit=mmHg
